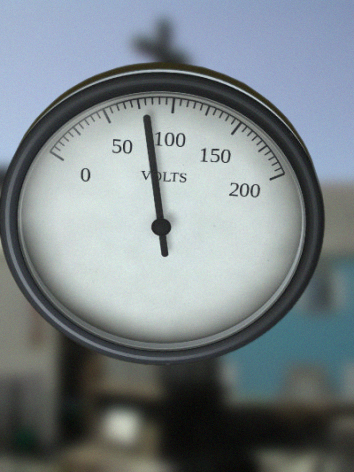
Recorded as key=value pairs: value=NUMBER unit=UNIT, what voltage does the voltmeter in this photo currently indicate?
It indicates value=80 unit=V
